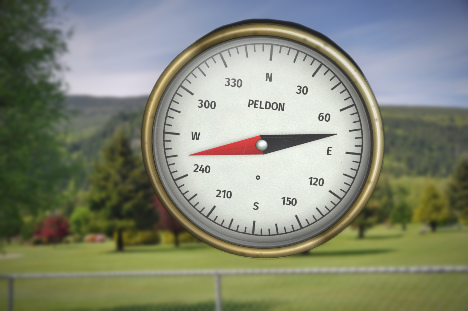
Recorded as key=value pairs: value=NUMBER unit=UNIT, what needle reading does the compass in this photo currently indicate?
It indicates value=255 unit=°
